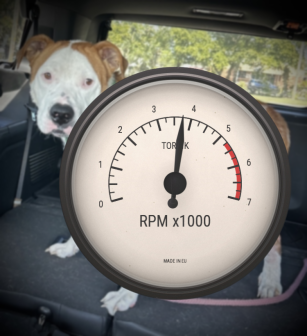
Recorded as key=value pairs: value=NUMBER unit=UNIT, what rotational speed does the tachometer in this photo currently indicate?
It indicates value=3750 unit=rpm
